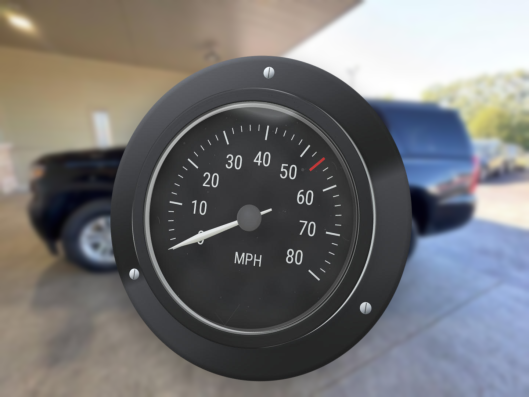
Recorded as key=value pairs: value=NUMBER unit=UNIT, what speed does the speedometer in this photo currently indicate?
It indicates value=0 unit=mph
